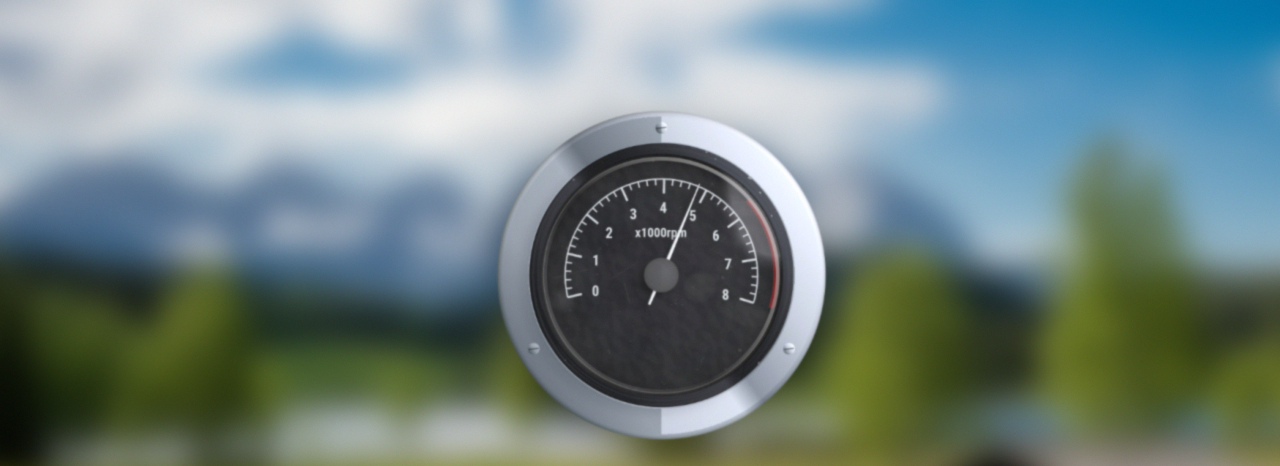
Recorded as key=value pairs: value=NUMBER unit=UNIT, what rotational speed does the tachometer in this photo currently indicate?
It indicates value=4800 unit=rpm
